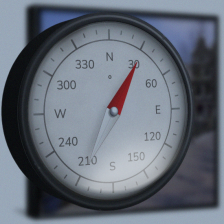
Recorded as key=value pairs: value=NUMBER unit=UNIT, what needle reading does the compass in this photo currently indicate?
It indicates value=30 unit=°
